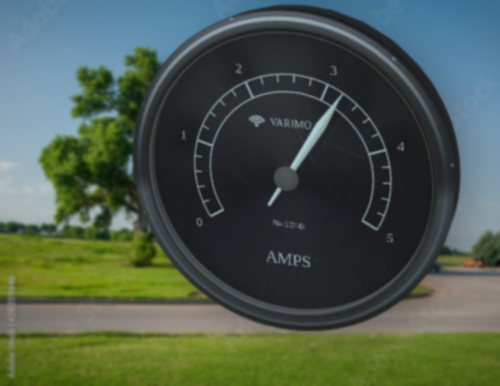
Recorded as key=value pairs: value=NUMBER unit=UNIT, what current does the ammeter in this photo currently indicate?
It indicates value=3.2 unit=A
